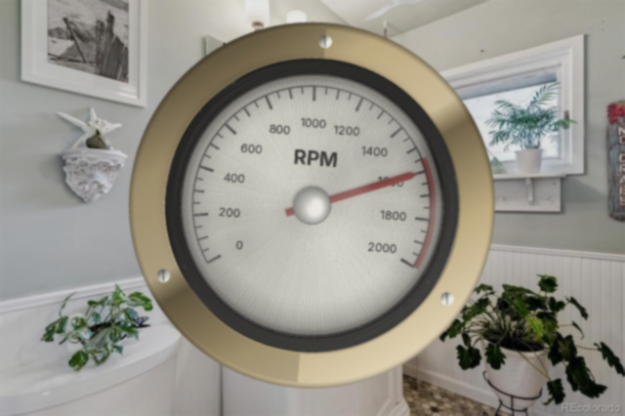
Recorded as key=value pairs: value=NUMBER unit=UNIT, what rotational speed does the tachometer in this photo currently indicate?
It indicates value=1600 unit=rpm
